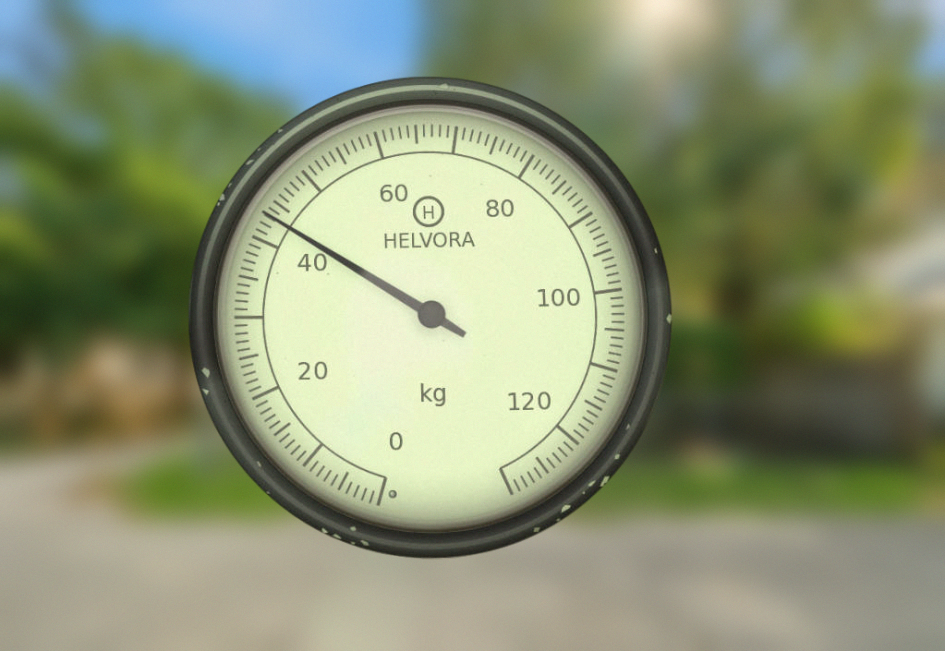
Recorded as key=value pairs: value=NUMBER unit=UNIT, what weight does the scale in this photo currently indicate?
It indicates value=43 unit=kg
